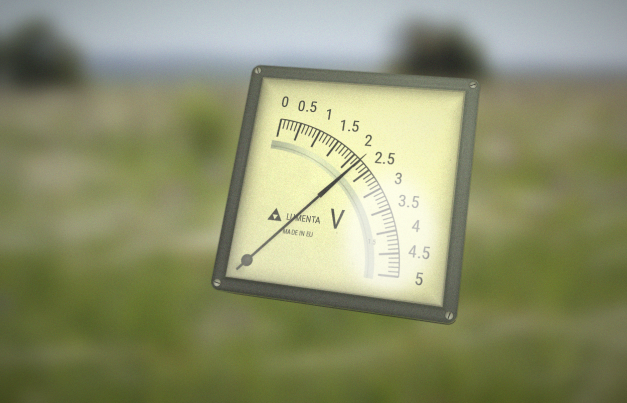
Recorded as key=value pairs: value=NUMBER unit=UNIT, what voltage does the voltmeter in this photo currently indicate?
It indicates value=2.2 unit=V
